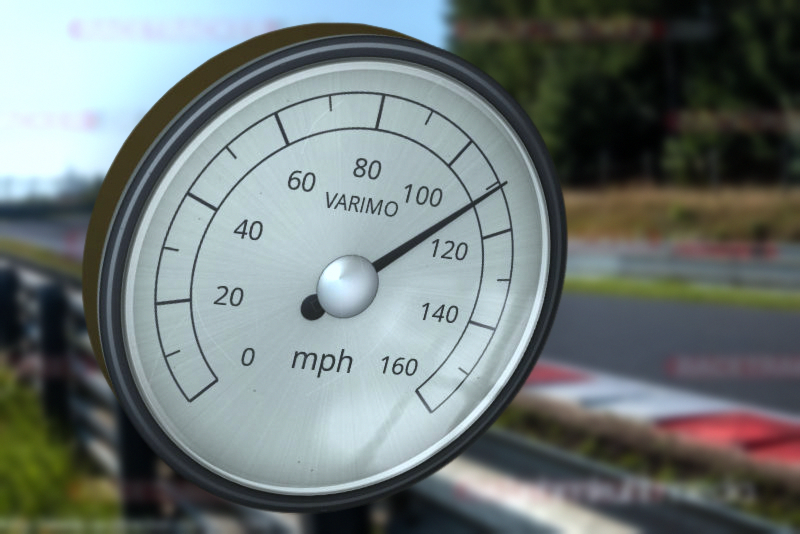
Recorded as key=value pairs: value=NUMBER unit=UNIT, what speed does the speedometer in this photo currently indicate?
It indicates value=110 unit=mph
